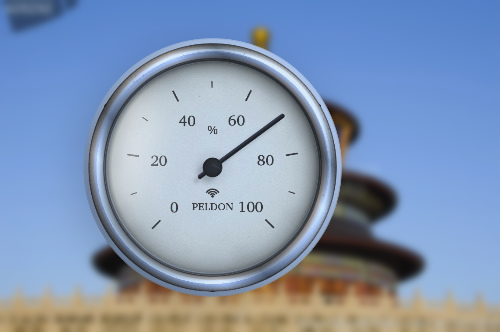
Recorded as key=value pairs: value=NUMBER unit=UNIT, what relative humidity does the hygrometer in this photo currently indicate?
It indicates value=70 unit=%
